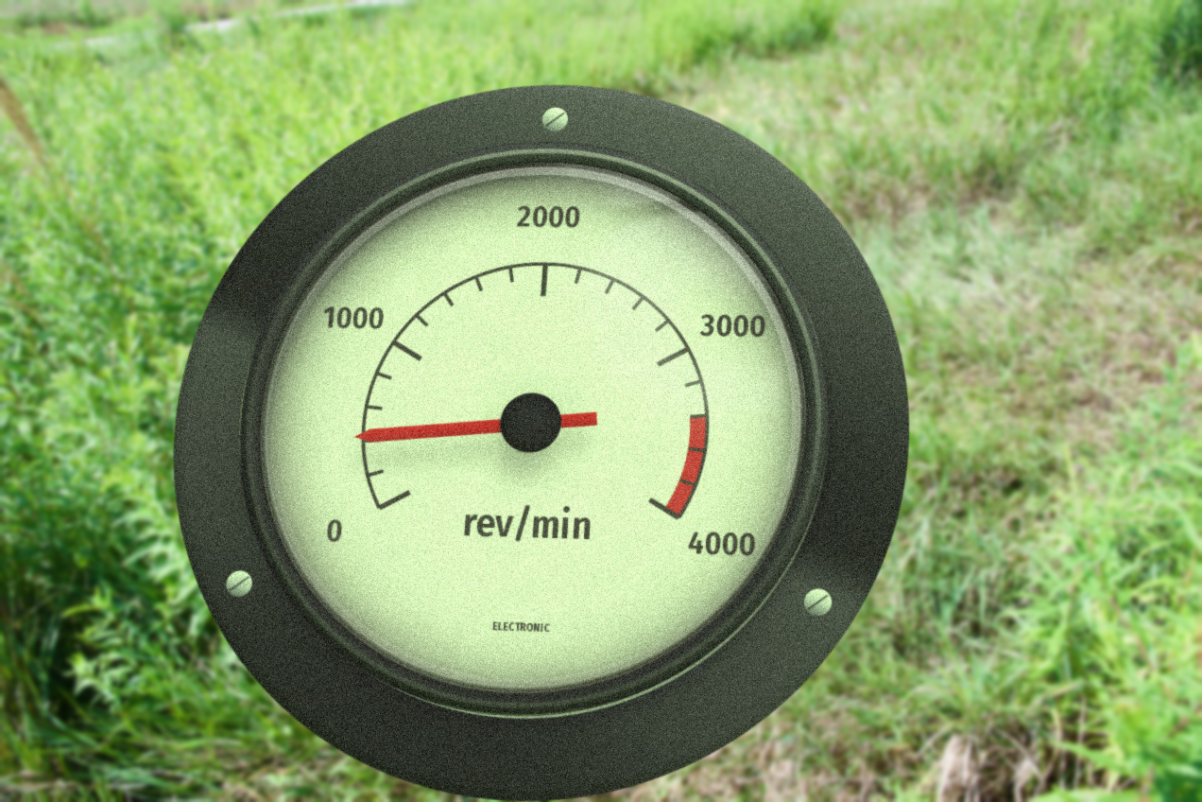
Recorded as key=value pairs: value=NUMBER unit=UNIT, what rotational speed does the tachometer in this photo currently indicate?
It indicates value=400 unit=rpm
